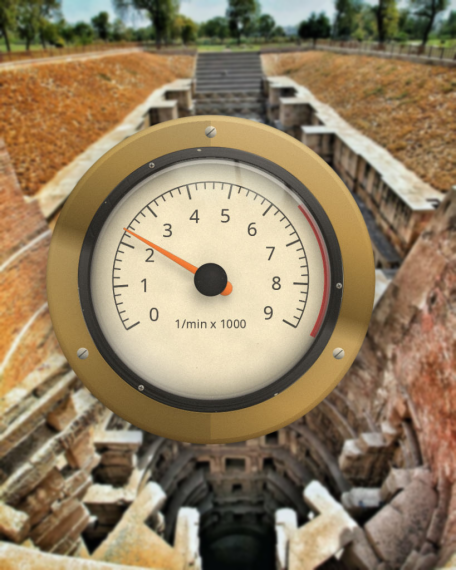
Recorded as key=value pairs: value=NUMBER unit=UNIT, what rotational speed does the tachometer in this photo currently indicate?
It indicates value=2300 unit=rpm
